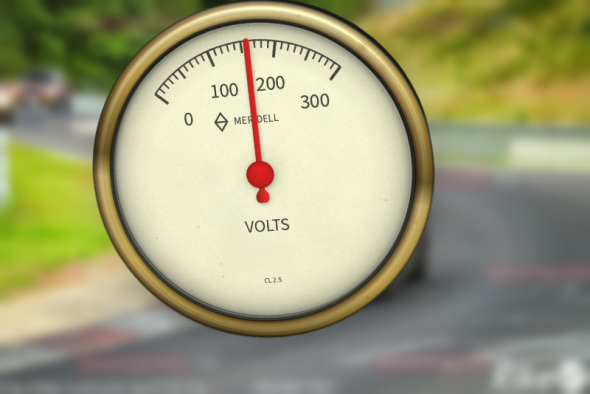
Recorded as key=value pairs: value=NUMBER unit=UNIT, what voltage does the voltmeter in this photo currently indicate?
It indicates value=160 unit=V
